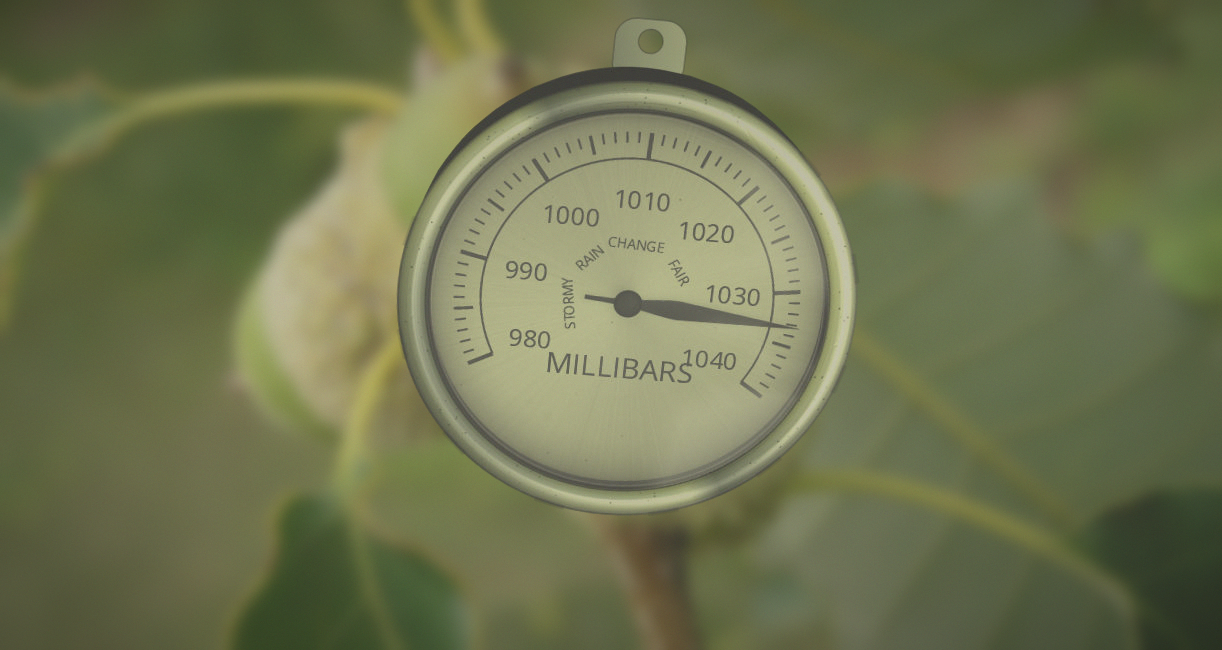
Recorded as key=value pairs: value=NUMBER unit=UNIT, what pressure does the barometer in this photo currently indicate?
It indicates value=1033 unit=mbar
